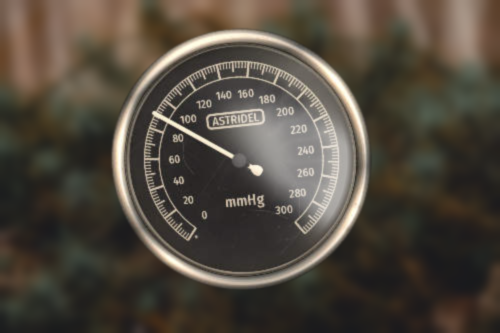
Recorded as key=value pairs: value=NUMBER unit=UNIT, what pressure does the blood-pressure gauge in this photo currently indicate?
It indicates value=90 unit=mmHg
